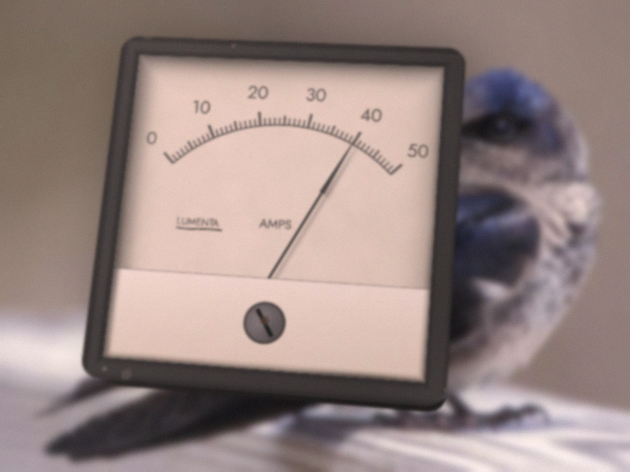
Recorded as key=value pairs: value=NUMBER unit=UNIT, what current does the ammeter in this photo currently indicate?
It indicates value=40 unit=A
